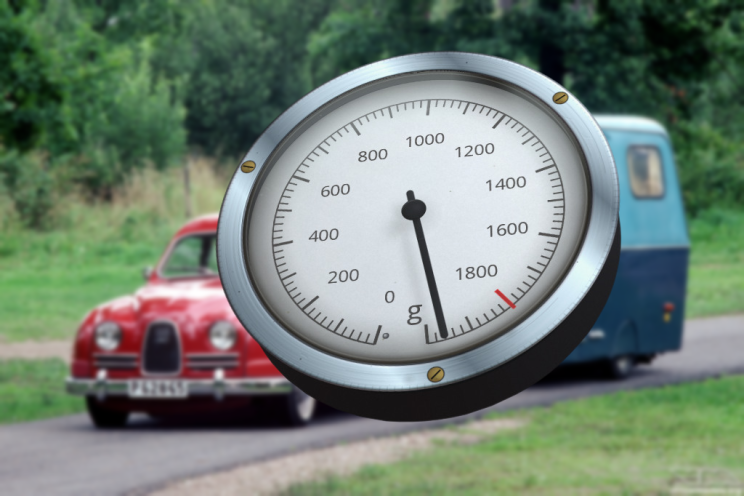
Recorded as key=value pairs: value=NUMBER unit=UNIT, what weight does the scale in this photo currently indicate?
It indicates value=1960 unit=g
